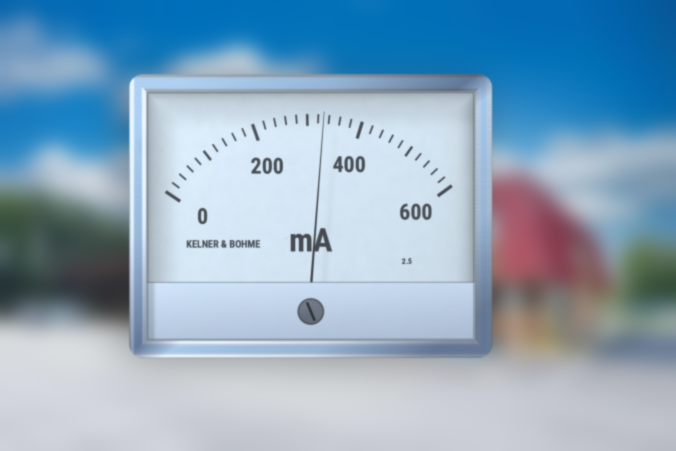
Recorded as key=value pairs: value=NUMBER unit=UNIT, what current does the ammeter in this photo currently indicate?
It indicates value=330 unit=mA
